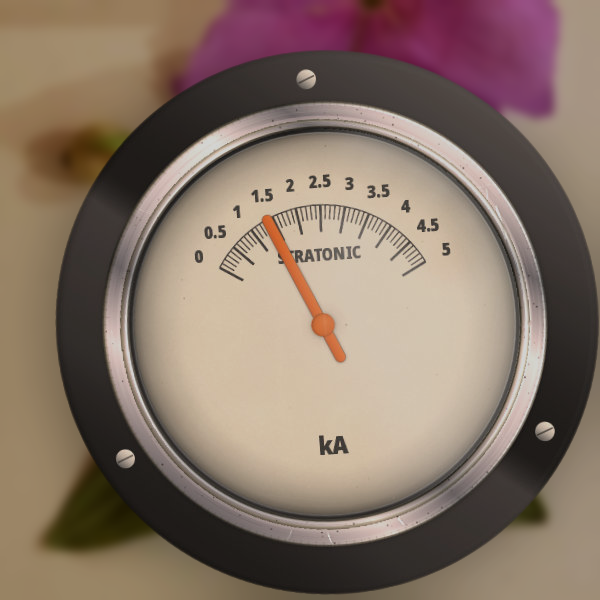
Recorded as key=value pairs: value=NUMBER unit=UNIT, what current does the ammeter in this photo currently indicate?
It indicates value=1.4 unit=kA
